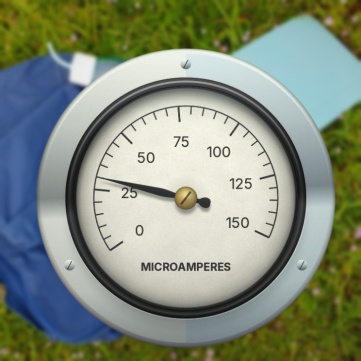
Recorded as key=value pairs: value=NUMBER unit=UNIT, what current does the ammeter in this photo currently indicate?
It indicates value=30 unit=µA
